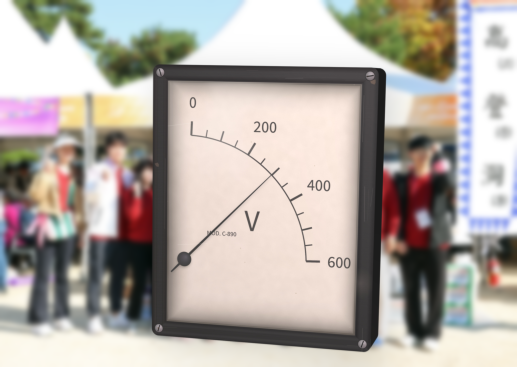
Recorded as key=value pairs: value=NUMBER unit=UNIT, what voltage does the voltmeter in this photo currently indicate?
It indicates value=300 unit=V
